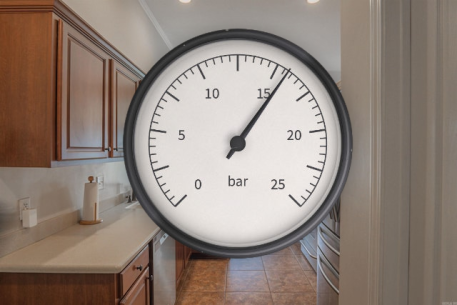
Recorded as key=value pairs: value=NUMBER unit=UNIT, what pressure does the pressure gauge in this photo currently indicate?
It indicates value=15.75 unit=bar
